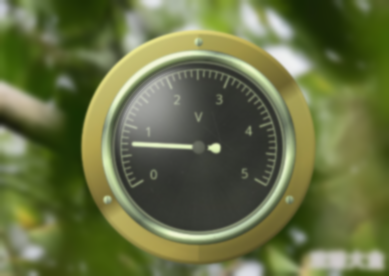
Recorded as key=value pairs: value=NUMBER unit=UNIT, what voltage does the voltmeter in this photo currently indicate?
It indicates value=0.7 unit=V
